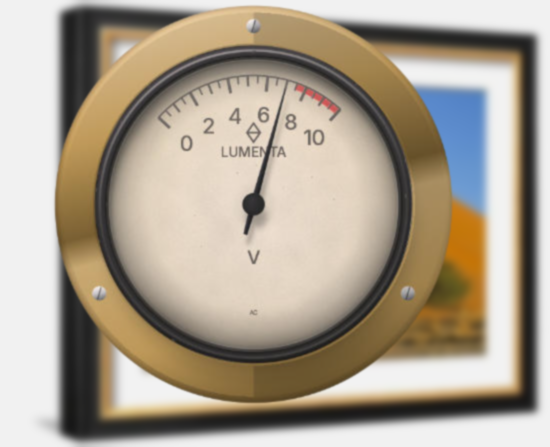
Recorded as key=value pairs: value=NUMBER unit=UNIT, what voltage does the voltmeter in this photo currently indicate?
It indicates value=7 unit=V
